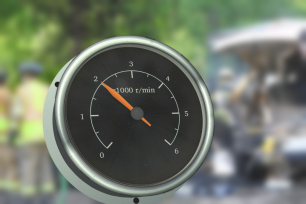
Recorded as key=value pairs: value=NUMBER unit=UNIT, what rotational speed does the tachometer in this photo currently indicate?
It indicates value=2000 unit=rpm
